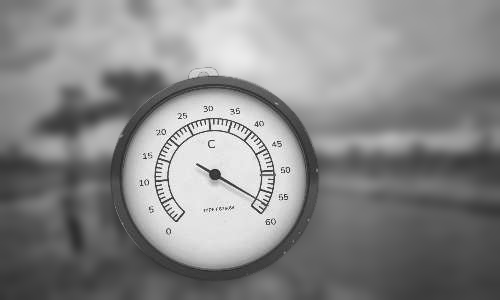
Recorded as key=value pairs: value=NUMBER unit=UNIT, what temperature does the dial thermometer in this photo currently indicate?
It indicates value=58 unit=°C
